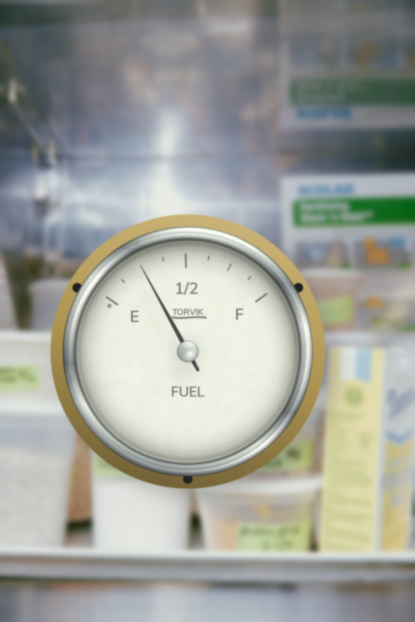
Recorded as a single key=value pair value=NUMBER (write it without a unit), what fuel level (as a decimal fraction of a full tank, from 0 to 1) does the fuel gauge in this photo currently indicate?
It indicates value=0.25
